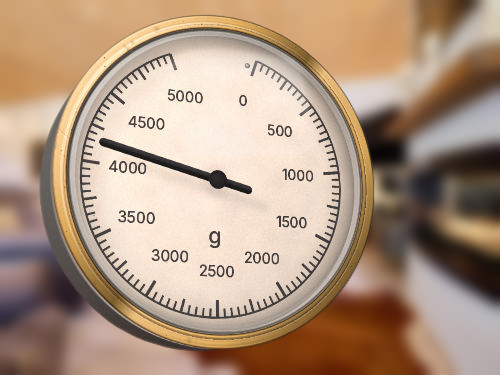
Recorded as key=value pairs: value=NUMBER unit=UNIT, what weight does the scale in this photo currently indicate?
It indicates value=4150 unit=g
